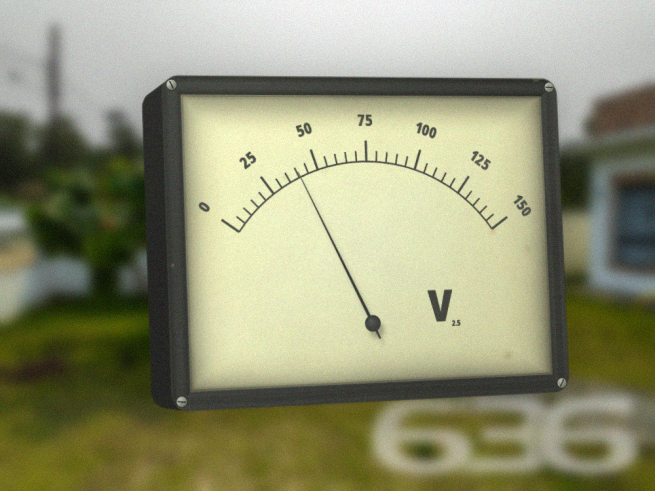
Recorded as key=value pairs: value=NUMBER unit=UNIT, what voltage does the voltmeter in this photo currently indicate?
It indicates value=40 unit=V
